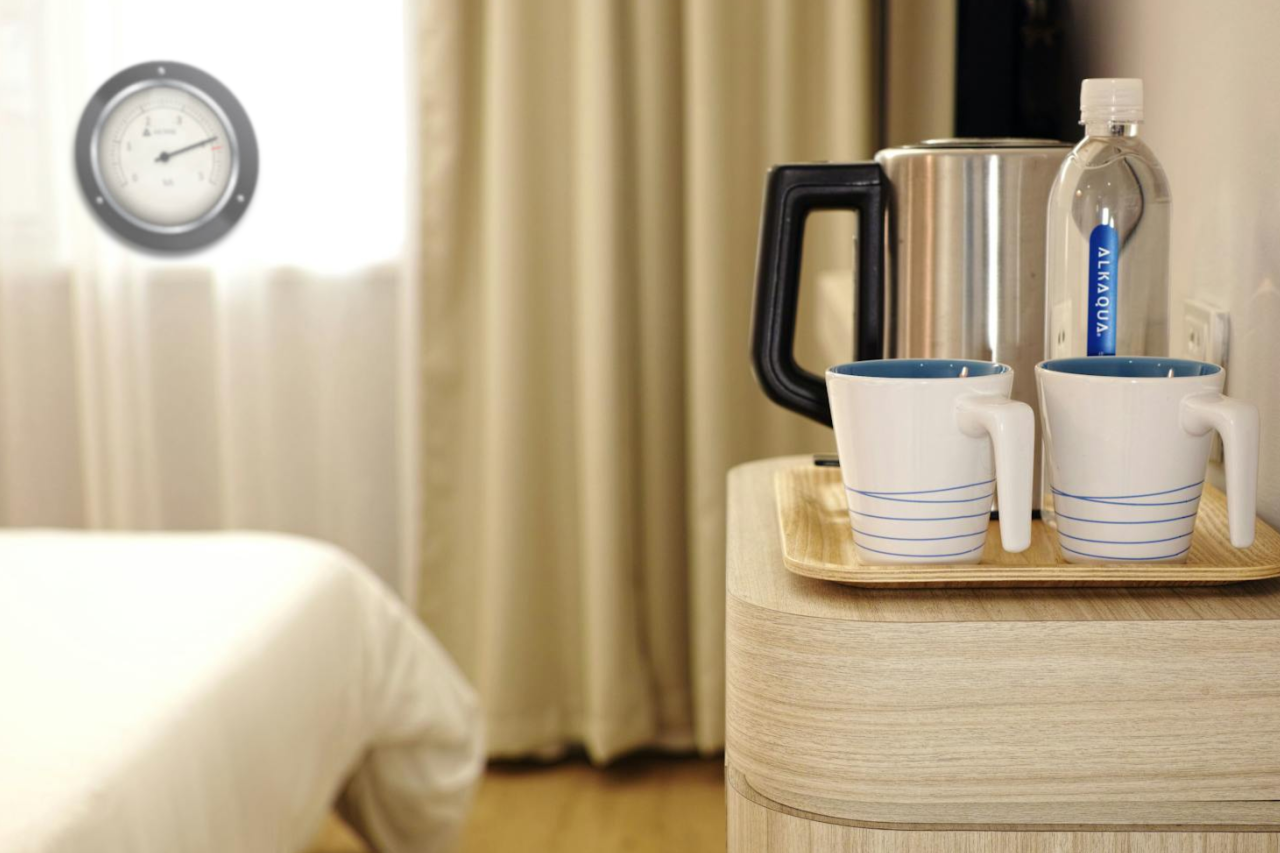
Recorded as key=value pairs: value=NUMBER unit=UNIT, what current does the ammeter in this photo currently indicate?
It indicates value=4 unit=kA
